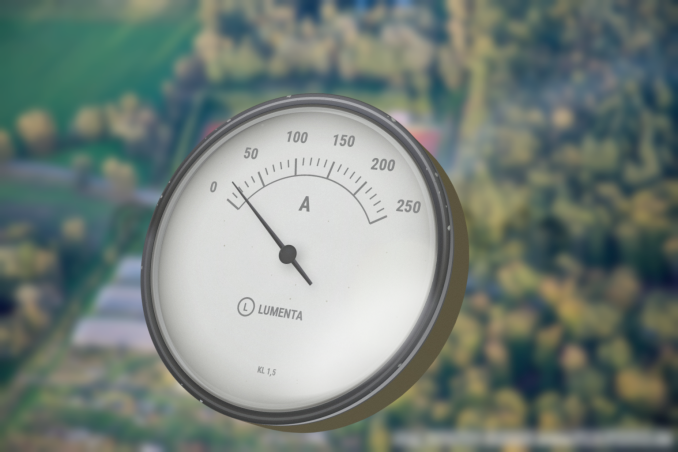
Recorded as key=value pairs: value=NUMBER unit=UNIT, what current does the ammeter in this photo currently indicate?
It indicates value=20 unit=A
